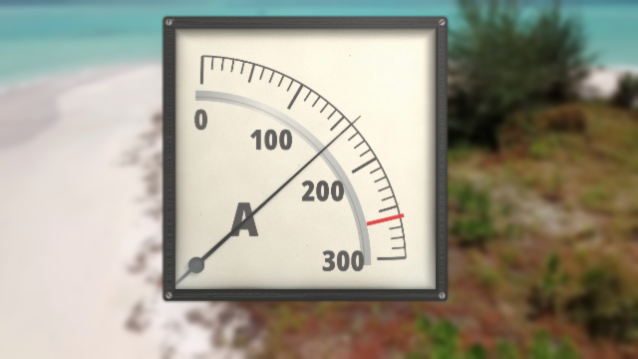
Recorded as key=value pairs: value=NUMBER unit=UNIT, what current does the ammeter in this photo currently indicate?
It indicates value=160 unit=A
